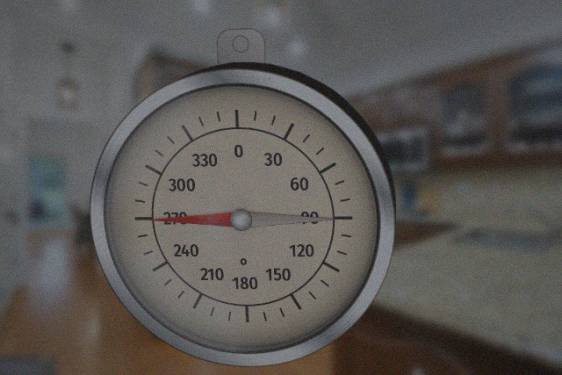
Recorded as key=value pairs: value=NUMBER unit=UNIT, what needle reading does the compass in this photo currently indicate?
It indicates value=270 unit=°
